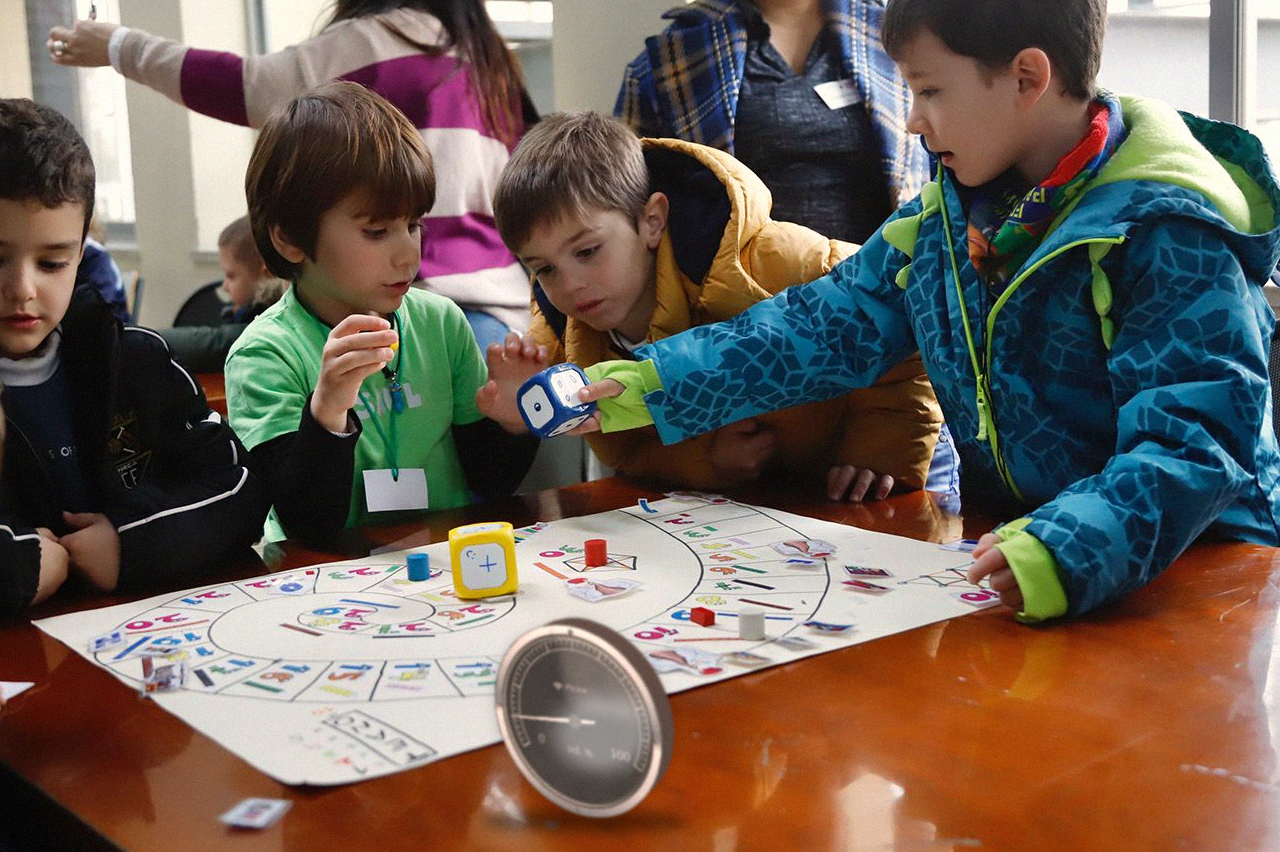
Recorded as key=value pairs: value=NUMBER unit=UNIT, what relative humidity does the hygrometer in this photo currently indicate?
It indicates value=10 unit=%
